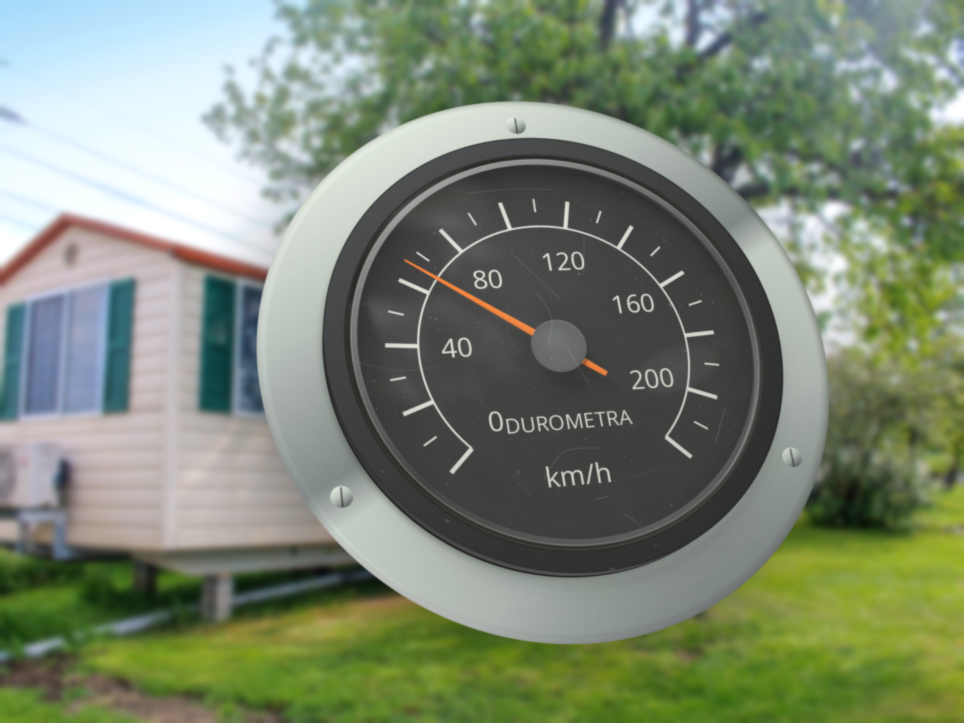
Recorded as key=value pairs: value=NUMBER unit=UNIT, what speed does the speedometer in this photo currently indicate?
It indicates value=65 unit=km/h
